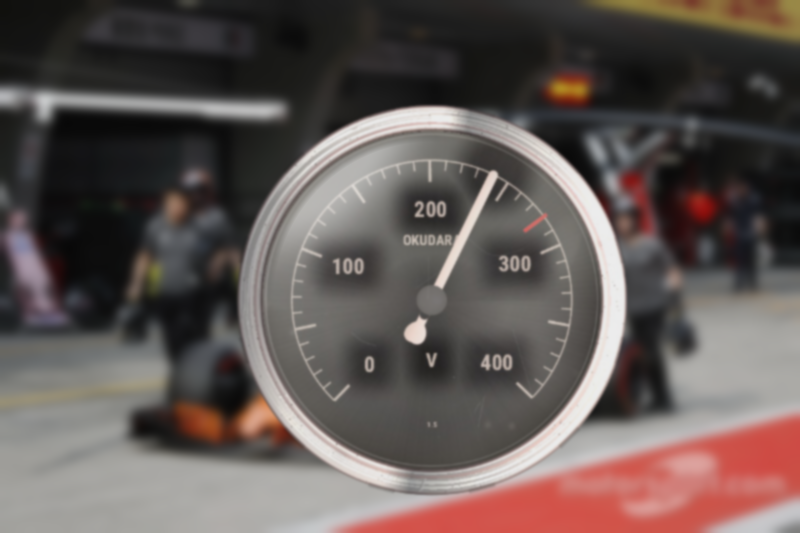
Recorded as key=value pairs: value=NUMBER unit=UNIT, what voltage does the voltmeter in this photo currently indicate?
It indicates value=240 unit=V
